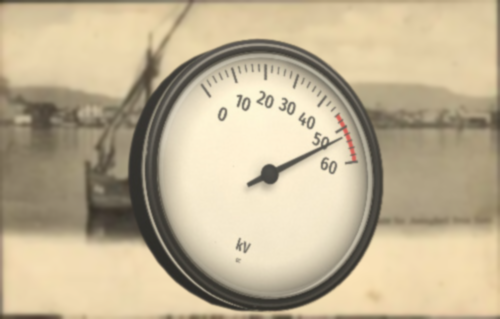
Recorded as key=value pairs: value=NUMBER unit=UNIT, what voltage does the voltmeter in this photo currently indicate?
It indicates value=52 unit=kV
